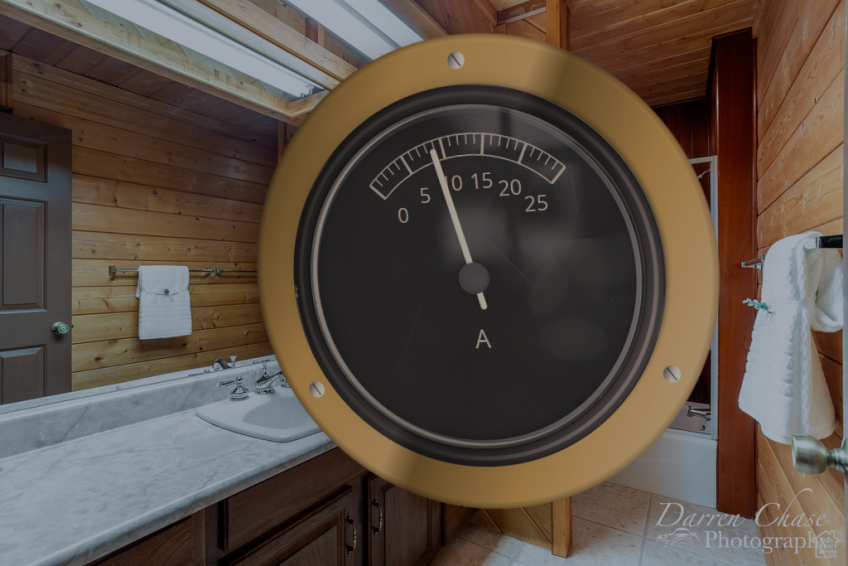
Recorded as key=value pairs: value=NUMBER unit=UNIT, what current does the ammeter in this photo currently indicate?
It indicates value=9 unit=A
